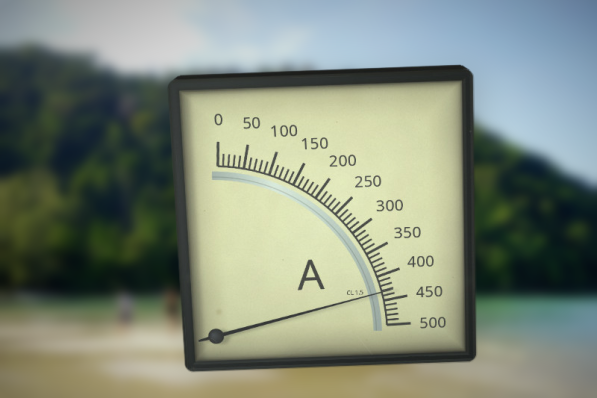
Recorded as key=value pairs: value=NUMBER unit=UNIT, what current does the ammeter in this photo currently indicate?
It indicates value=430 unit=A
